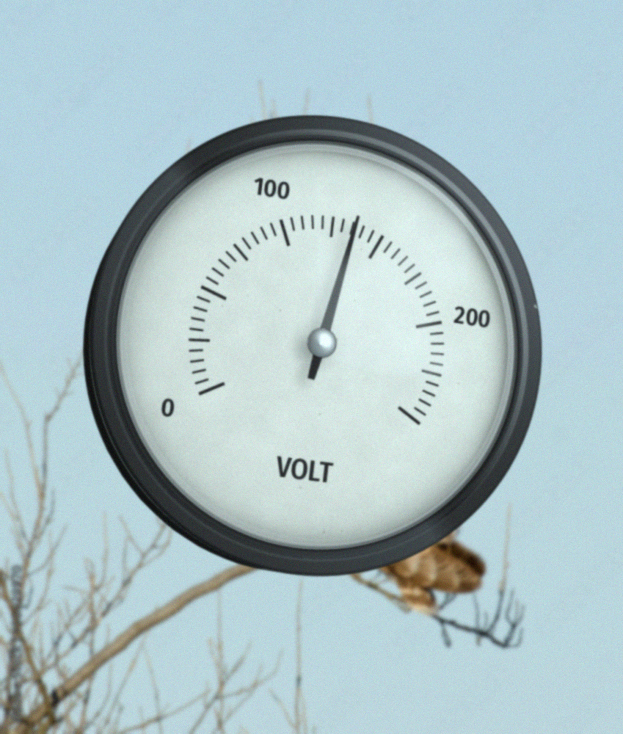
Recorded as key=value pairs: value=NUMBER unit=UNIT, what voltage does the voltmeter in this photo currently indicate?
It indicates value=135 unit=V
